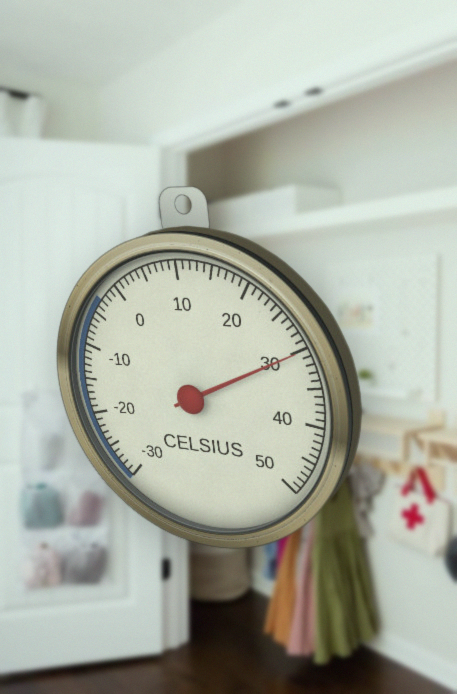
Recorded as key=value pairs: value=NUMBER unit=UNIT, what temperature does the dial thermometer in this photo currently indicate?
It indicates value=30 unit=°C
